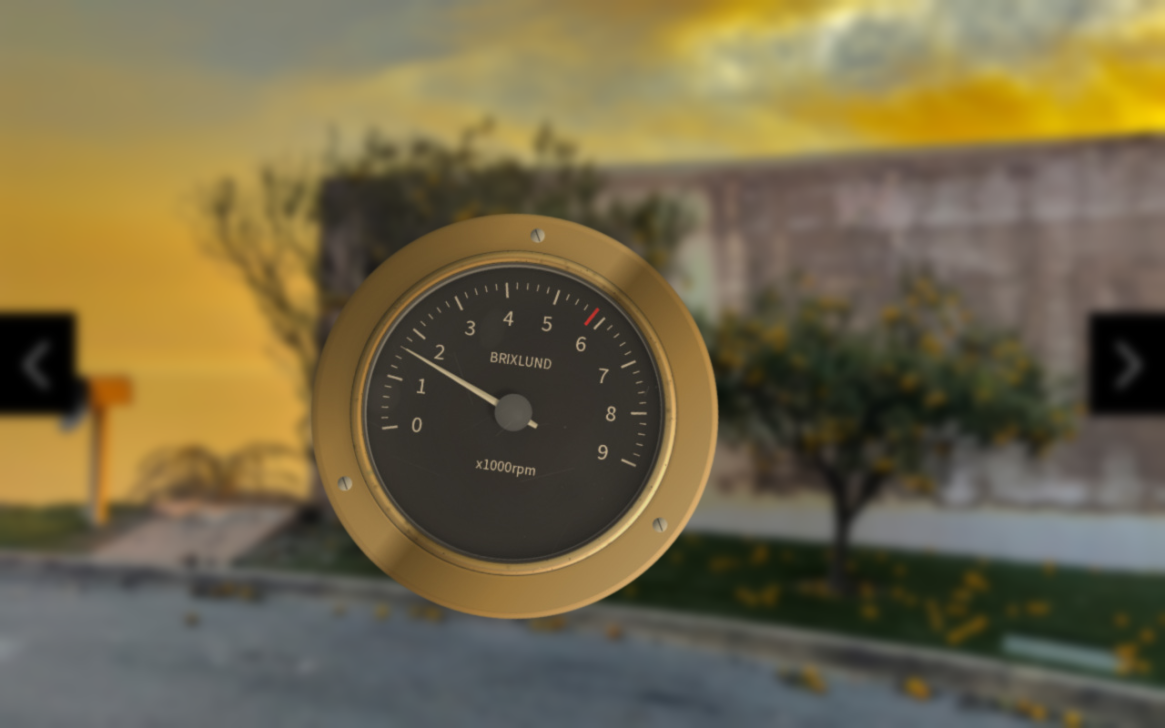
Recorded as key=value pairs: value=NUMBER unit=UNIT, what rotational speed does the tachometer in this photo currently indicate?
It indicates value=1600 unit=rpm
